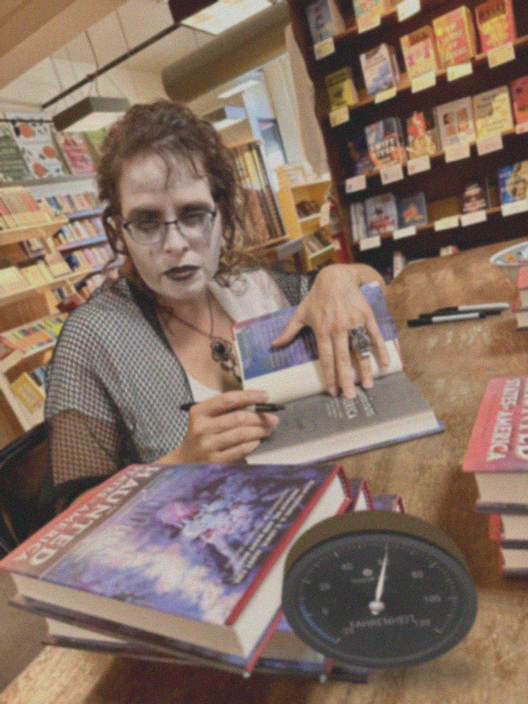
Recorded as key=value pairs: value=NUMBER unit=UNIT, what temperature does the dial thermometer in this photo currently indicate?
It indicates value=60 unit=°F
